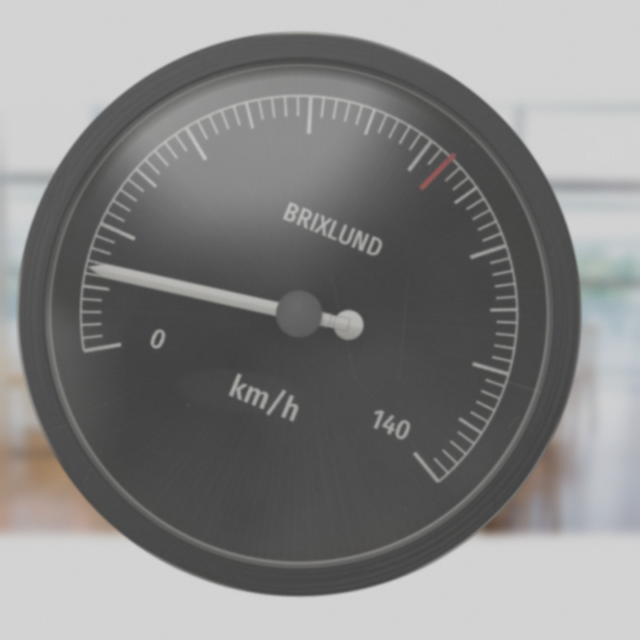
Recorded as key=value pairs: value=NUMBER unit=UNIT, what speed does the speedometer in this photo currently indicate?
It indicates value=13 unit=km/h
